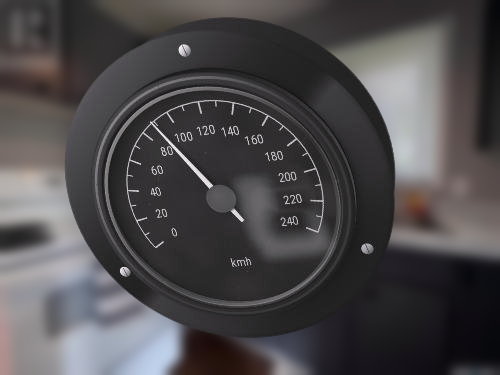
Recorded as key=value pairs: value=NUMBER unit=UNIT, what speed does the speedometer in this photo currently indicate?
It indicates value=90 unit=km/h
